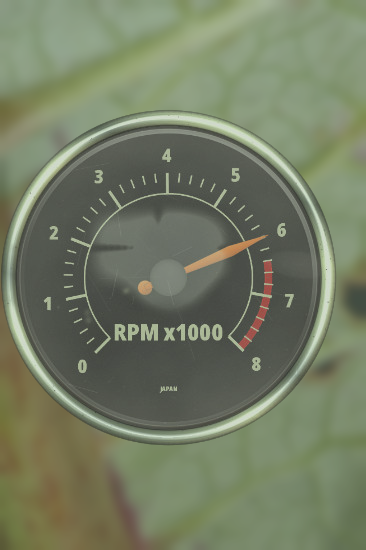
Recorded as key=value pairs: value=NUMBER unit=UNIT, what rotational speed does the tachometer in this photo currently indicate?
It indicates value=6000 unit=rpm
